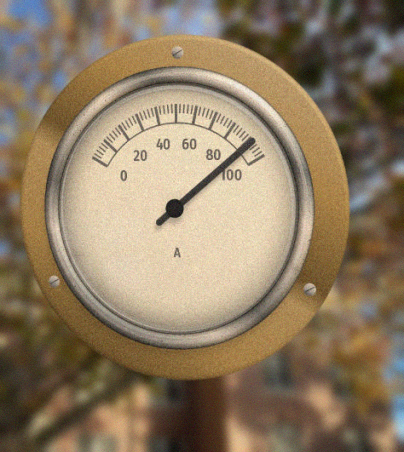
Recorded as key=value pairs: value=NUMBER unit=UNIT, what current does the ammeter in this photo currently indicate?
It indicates value=92 unit=A
